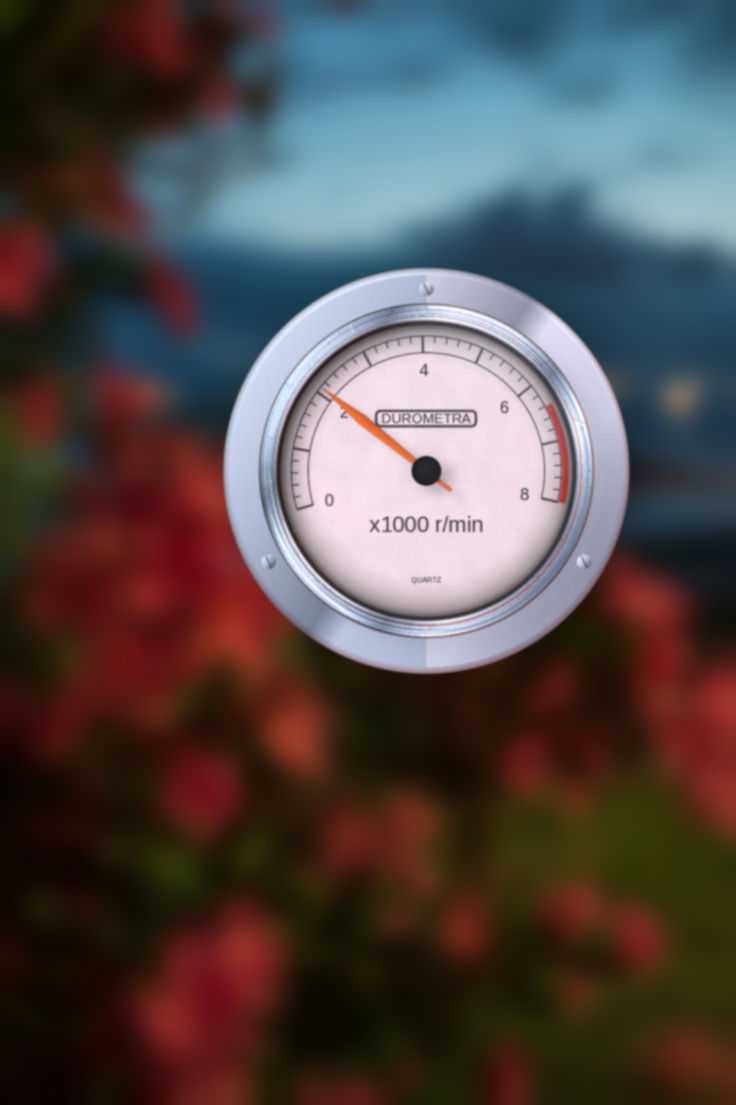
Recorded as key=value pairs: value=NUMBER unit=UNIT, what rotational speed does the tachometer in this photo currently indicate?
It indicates value=2100 unit=rpm
